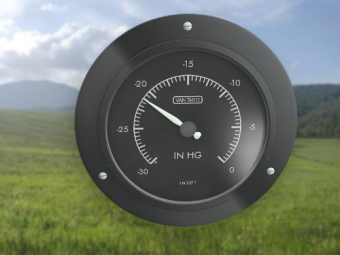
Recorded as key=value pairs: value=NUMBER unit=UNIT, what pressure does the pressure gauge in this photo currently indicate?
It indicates value=-21 unit=inHg
